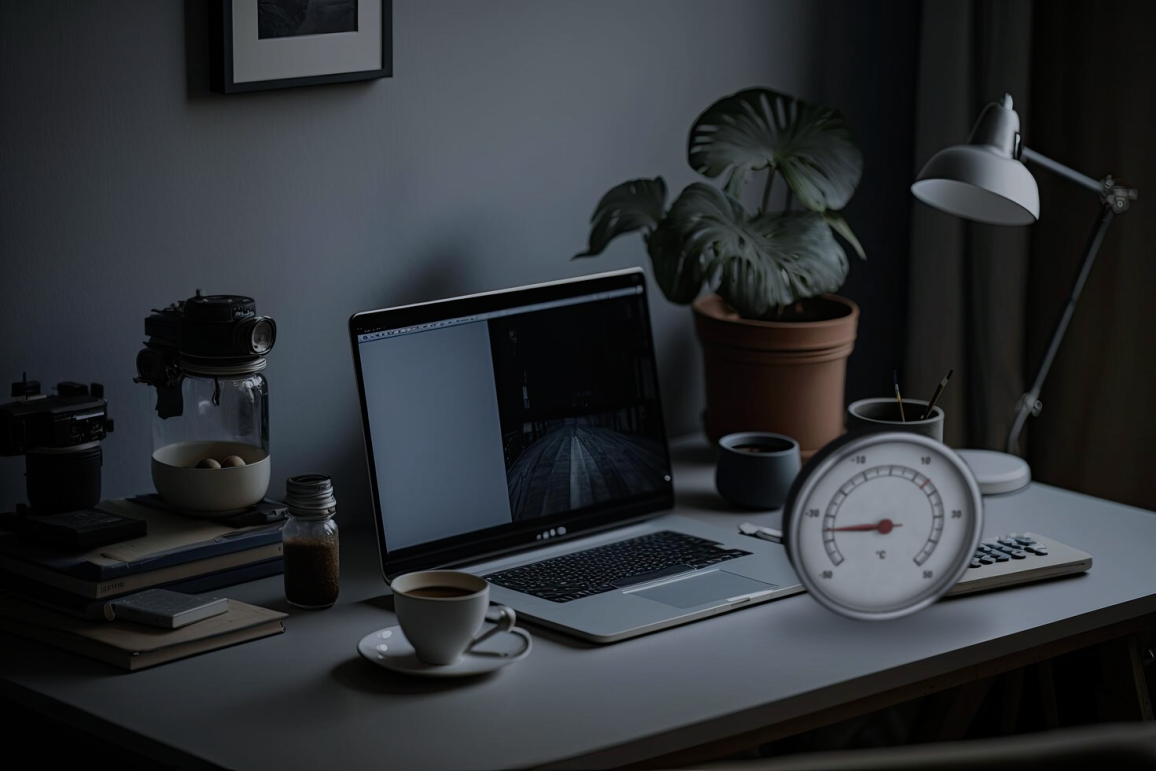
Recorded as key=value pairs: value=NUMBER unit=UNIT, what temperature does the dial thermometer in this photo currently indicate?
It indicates value=-35 unit=°C
